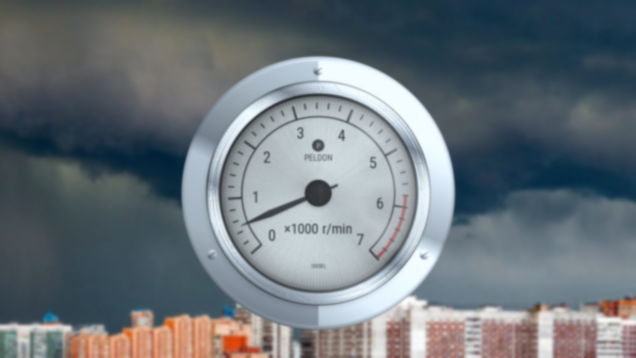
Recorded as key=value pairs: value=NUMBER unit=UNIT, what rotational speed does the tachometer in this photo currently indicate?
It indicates value=500 unit=rpm
